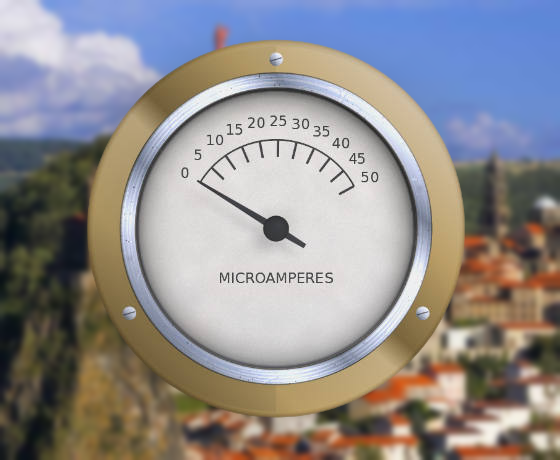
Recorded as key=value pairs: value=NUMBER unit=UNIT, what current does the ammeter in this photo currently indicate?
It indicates value=0 unit=µA
